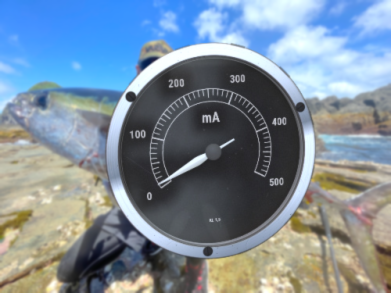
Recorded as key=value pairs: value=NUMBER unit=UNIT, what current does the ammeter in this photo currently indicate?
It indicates value=10 unit=mA
